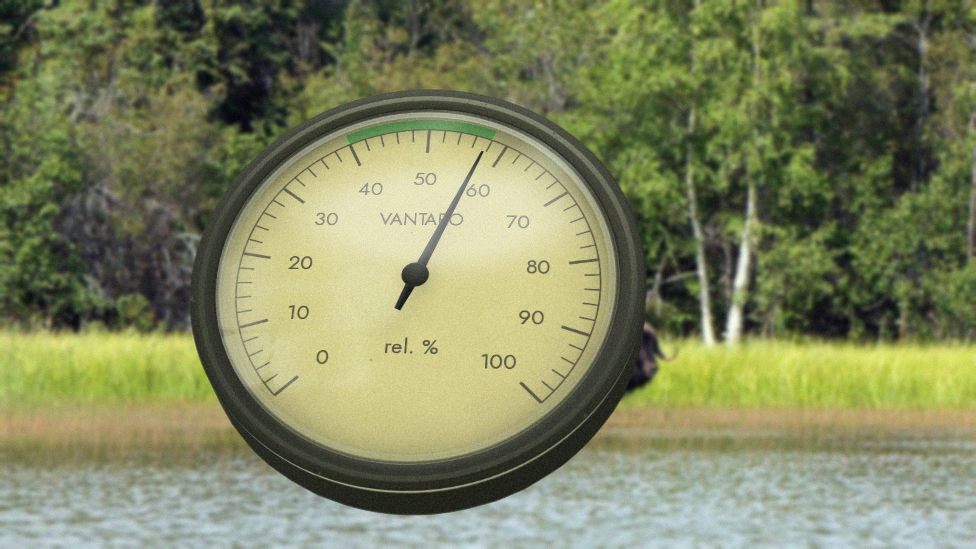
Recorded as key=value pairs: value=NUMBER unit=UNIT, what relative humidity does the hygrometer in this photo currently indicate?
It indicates value=58 unit=%
